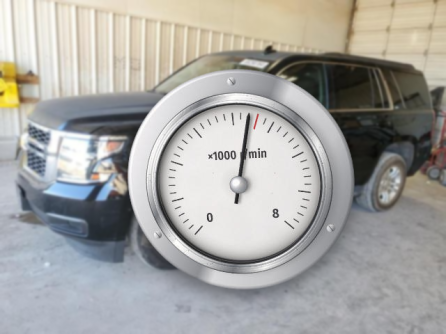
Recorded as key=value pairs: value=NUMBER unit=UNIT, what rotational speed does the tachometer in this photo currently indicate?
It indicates value=4400 unit=rpm
